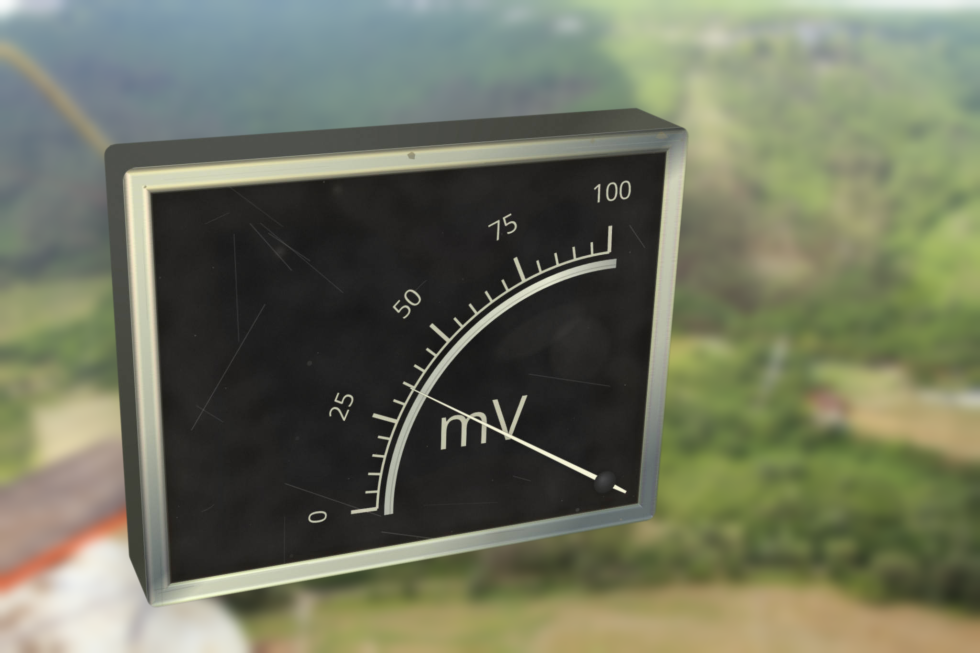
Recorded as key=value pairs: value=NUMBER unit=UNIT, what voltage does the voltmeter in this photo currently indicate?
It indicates value=35 unit=mV
